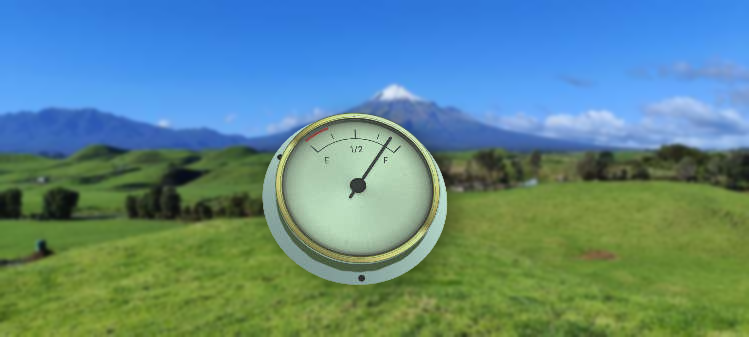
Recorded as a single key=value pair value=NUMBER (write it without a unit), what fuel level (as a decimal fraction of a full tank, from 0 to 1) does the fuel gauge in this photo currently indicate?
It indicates value=0.875
